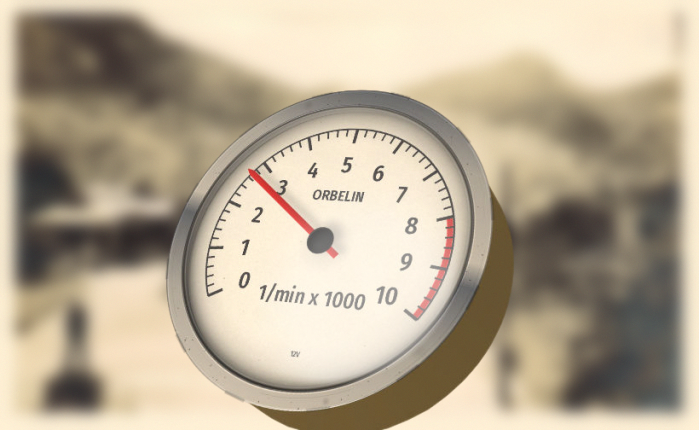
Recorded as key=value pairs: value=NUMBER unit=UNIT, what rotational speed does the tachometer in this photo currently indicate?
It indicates value=2700 unit=rpm
